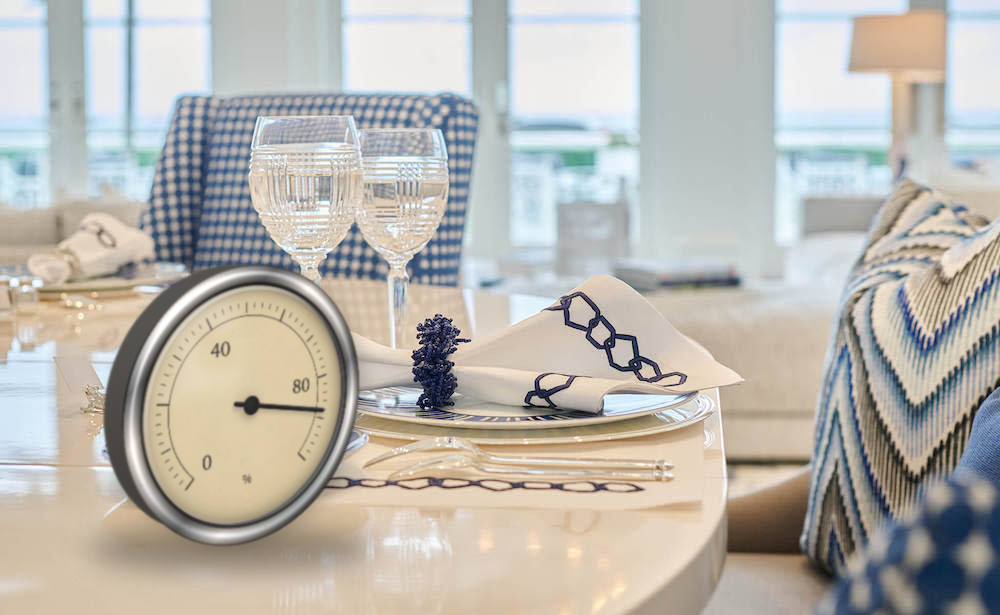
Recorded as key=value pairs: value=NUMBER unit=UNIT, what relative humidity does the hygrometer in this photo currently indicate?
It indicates value=88 unit=%
